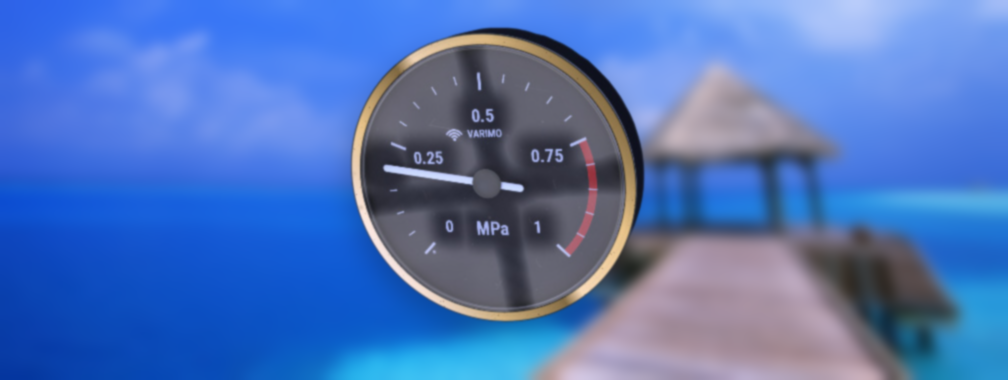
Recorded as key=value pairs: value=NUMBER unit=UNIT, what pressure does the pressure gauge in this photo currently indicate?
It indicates value=0.2 unit=MPa
